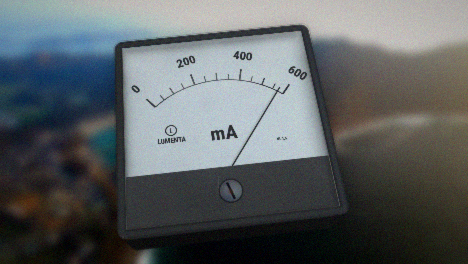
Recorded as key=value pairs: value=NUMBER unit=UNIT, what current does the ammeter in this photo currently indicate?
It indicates value=575 unit=mA
